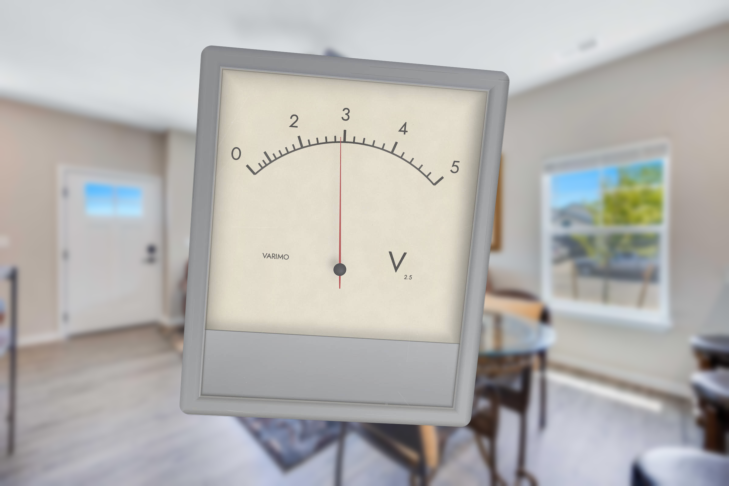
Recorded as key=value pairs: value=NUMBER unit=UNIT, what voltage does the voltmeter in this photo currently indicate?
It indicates value=2.9 unit=V
